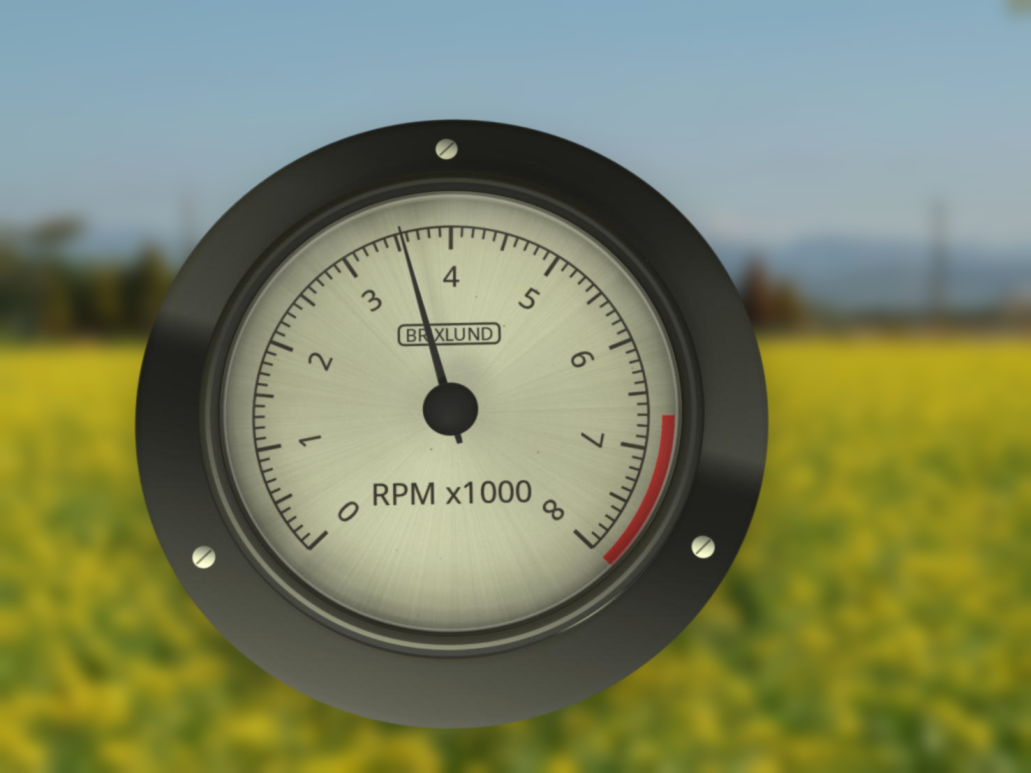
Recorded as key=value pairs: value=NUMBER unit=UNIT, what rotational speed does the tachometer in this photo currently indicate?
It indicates value=3550 unit=rpm
